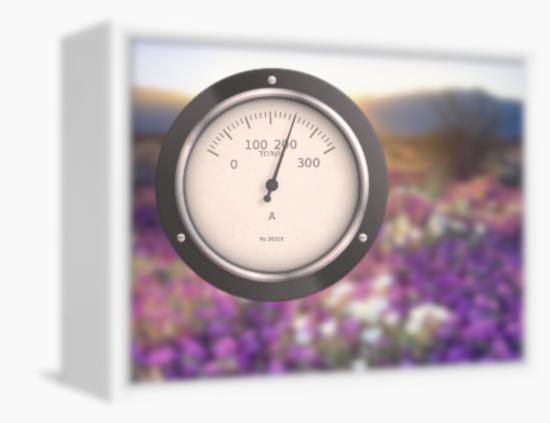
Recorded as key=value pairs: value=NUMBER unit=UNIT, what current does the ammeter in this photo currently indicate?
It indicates value=200 unit=A
